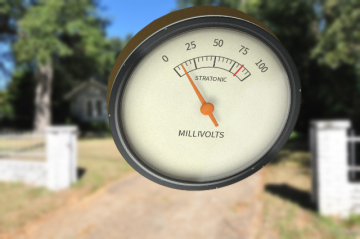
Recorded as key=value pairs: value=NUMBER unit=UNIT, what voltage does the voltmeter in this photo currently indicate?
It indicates value=10 unit=mV
